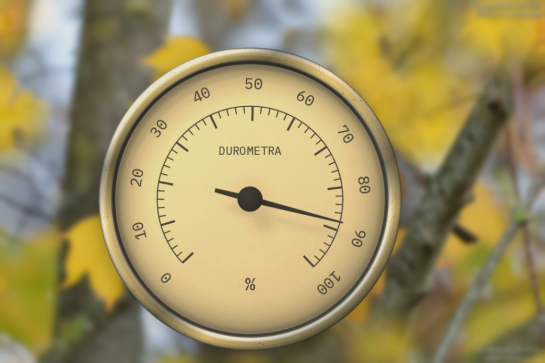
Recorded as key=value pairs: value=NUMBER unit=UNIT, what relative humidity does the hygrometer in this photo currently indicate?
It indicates value=88 unit=%
